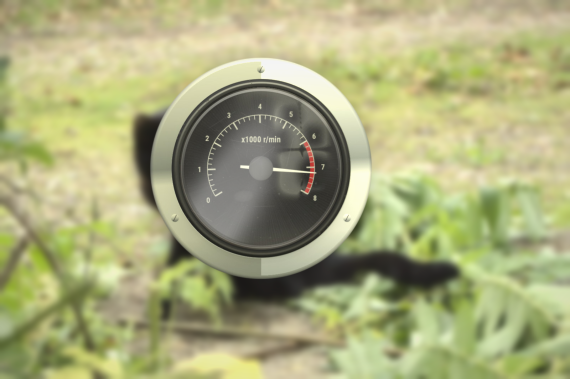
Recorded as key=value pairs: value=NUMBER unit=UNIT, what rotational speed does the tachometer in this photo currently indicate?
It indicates value=7200 unit=rpm
